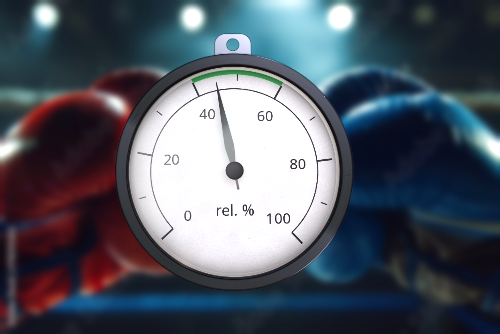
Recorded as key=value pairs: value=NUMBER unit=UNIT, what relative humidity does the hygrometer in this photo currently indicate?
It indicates value=45 unit=%
